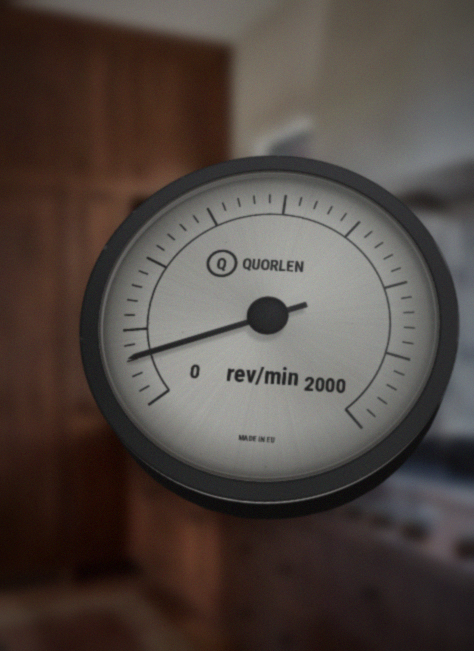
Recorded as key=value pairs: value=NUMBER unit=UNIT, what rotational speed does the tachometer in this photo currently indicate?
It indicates value=150 unit=rpm
